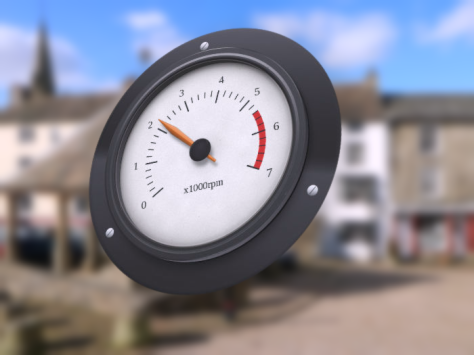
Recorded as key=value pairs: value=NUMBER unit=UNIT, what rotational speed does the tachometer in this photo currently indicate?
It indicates value=2200 unit=rpm
